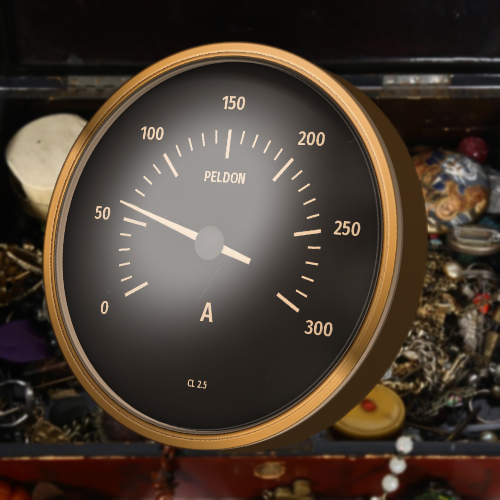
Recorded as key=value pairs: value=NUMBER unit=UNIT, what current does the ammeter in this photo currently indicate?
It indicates value=60 unit=A
